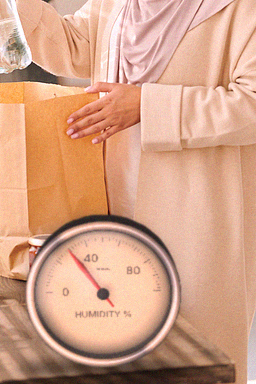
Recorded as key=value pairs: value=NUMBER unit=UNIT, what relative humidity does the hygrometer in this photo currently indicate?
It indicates value=30 unit=%
